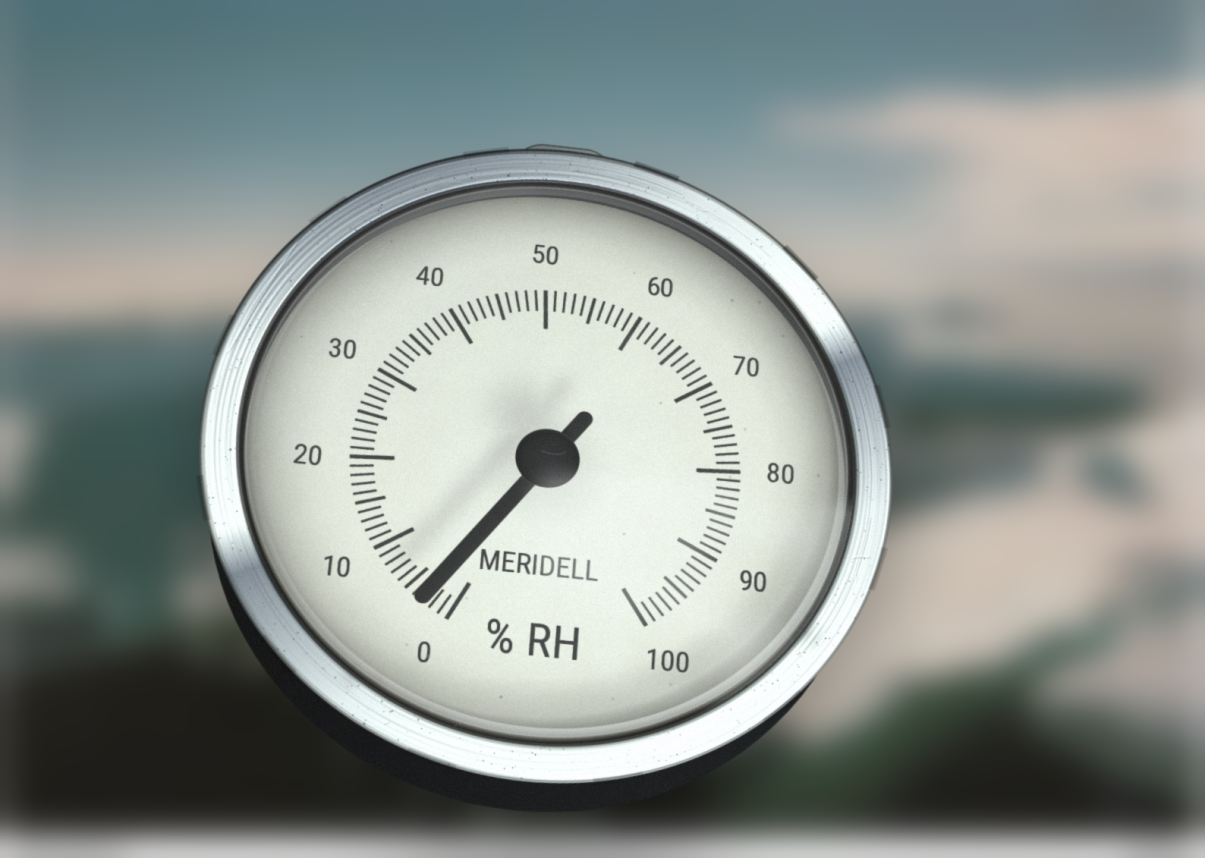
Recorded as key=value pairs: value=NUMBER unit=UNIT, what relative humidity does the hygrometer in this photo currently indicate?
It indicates value=3 unit=%
